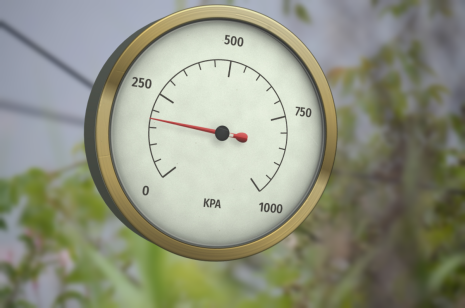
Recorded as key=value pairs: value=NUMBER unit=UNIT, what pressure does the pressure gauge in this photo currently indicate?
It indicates value=175 unit=kPa
